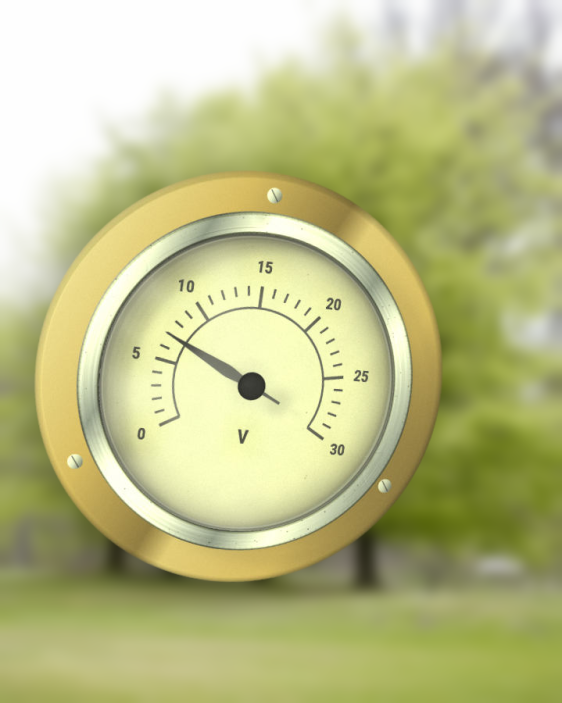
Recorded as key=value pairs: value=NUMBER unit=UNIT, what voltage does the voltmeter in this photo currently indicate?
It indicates value=7 unit=V
